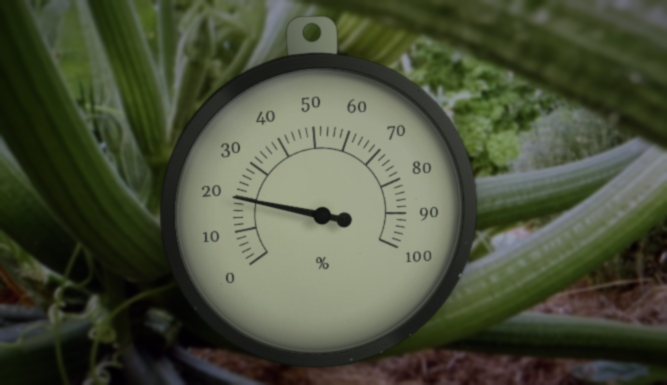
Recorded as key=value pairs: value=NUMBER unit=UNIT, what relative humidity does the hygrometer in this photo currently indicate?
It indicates value=20 unit=%
